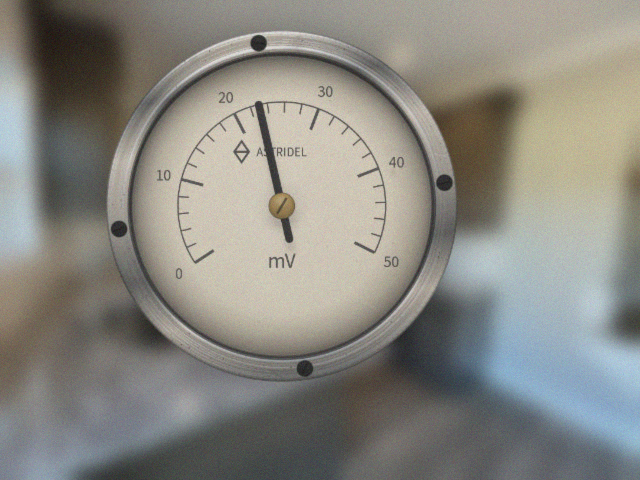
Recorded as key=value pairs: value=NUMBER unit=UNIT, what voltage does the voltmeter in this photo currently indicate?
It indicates value=23 unit=mV
